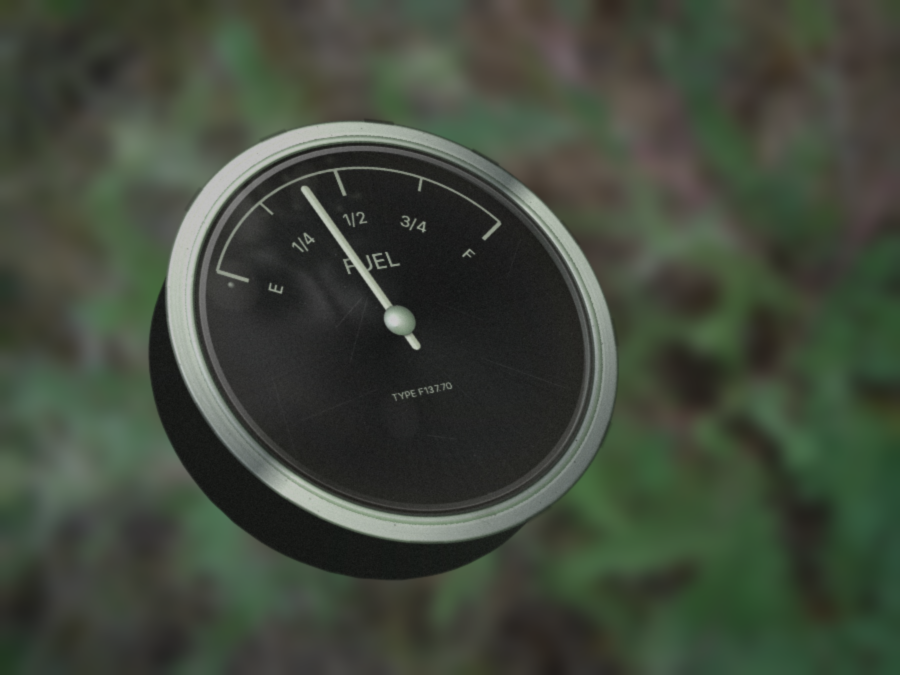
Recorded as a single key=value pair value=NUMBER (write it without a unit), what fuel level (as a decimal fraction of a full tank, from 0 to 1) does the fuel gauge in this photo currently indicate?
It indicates value=0.375
